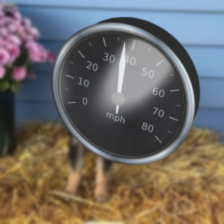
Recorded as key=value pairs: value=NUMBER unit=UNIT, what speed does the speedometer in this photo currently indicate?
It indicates value=37.5 unit=mph
